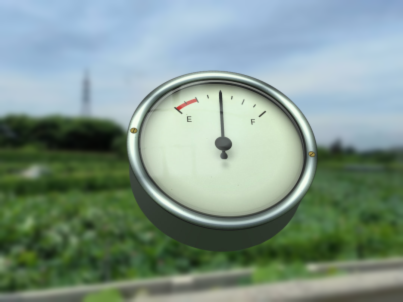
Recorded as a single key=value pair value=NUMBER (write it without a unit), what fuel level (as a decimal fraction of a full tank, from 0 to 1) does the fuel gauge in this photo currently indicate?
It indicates value=0.5
